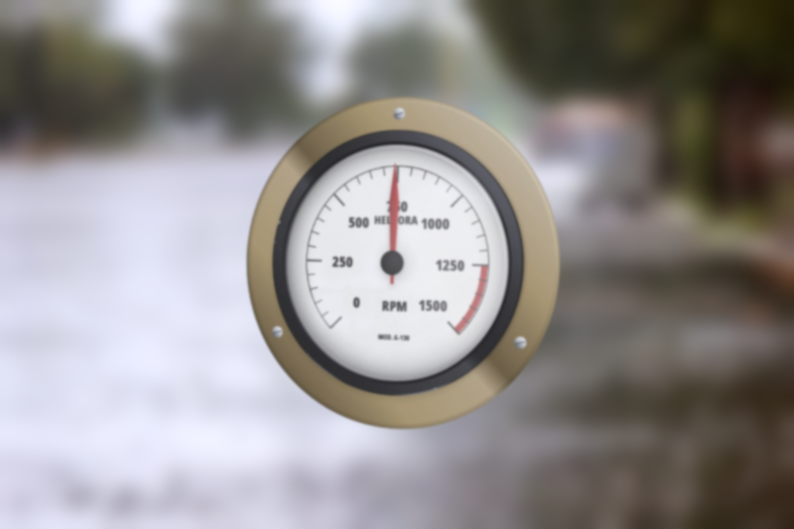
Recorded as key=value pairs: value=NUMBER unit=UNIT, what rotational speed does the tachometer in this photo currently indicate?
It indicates value=750 unit=rpm
